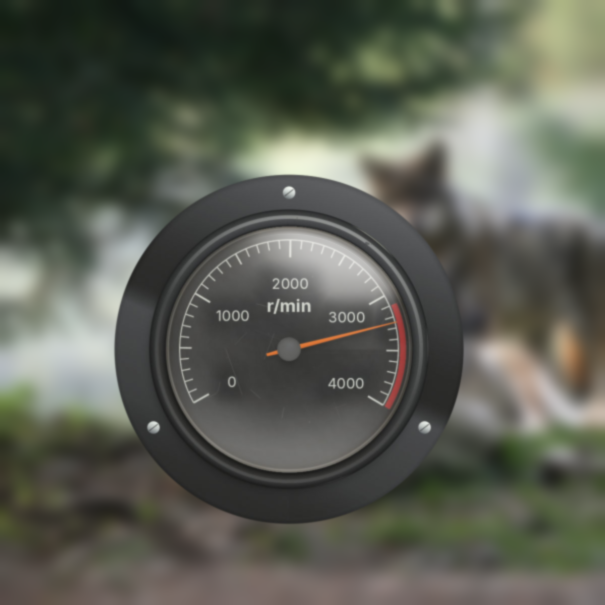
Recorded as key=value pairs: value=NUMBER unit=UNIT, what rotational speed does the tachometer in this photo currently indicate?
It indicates value=3250 unit=rpm
